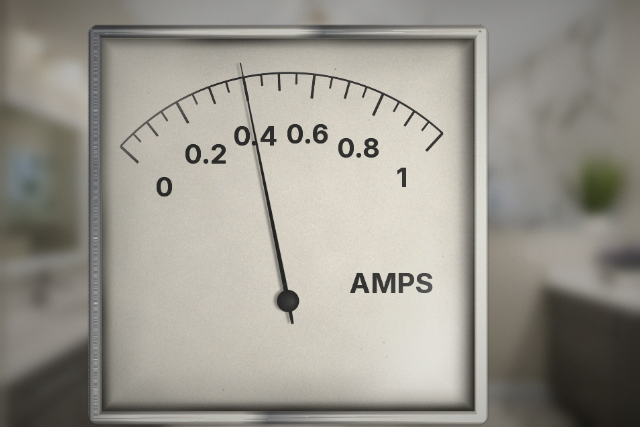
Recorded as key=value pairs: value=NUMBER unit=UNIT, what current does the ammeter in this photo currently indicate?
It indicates value=0.4 unit=A
